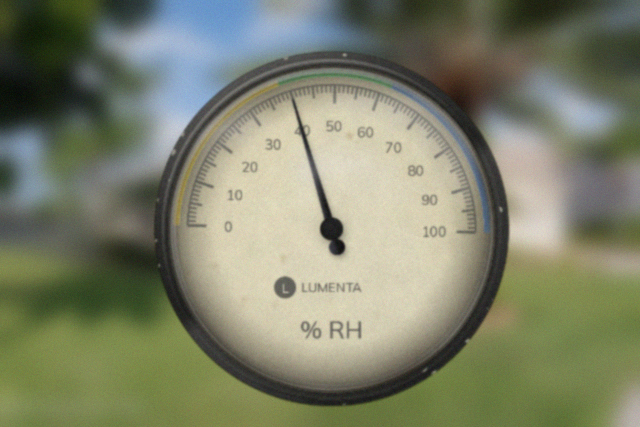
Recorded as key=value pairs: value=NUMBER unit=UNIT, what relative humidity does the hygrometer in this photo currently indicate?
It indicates value=40 unit=%
